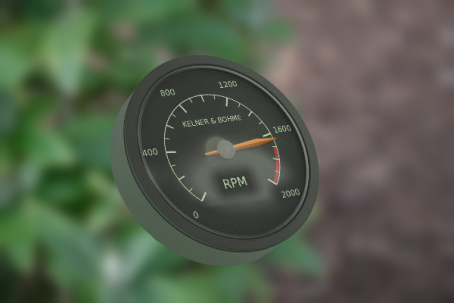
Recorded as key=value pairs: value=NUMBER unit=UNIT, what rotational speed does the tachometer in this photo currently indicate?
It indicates value=1650 unit=rpm
